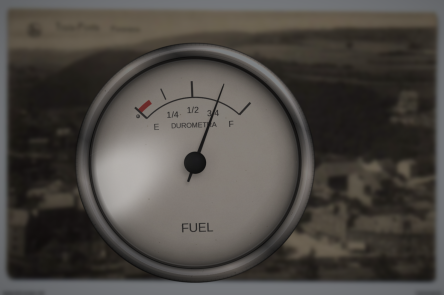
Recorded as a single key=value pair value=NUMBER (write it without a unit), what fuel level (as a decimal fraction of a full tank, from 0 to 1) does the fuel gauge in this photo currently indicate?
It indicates value=0.75
